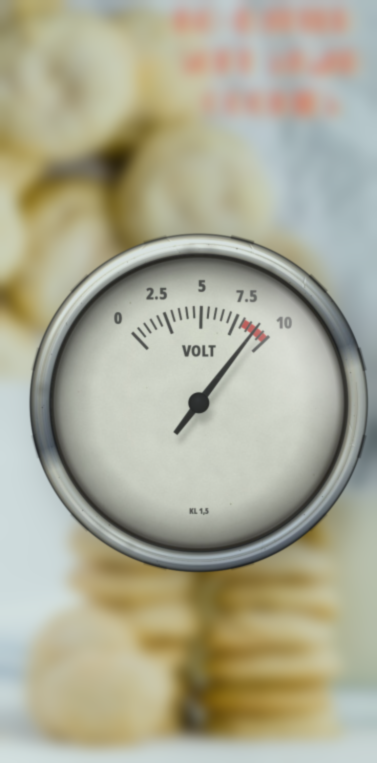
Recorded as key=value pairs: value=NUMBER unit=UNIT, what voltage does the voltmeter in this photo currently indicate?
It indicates value=9 unit=V
